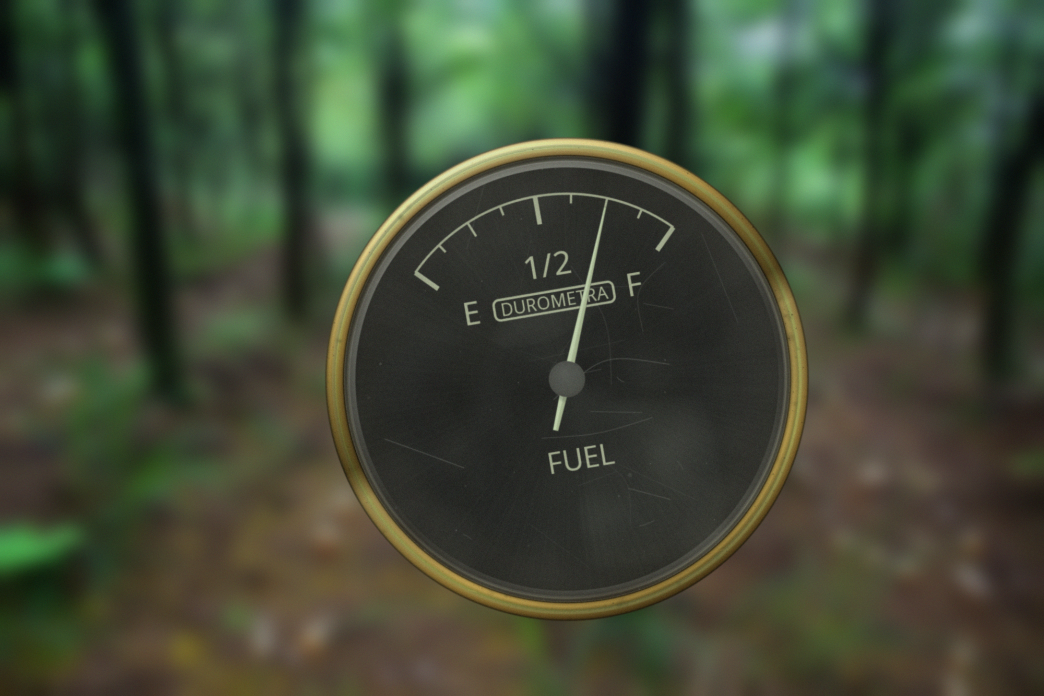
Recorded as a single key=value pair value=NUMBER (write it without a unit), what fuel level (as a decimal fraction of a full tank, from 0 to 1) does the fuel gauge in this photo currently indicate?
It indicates value=0.75
